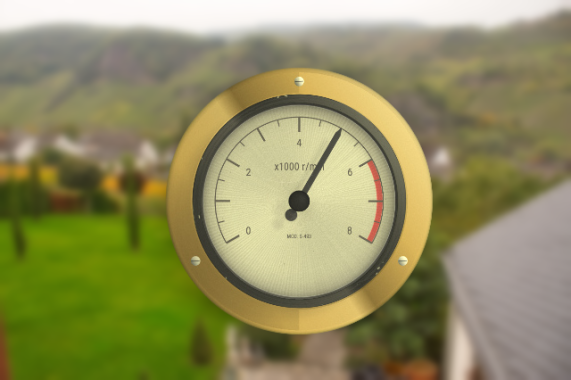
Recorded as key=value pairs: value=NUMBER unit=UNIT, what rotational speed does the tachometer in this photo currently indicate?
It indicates value=5000 unit=rpm
